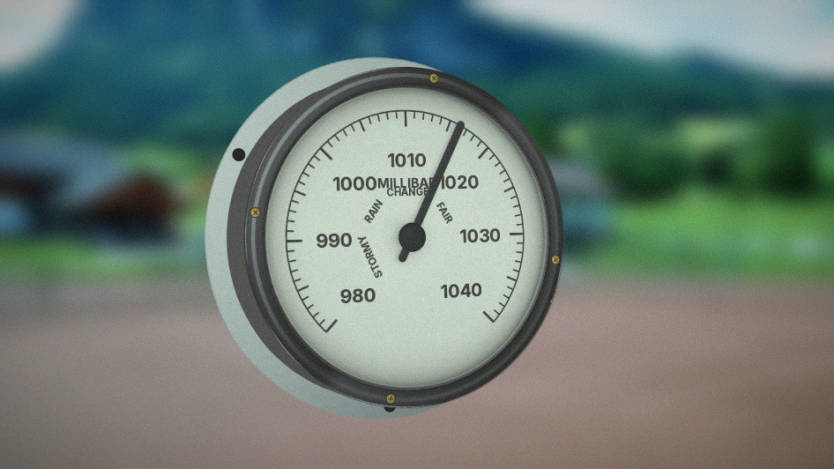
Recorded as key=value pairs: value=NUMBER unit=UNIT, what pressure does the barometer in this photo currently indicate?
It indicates value=1016 unit=mbar
